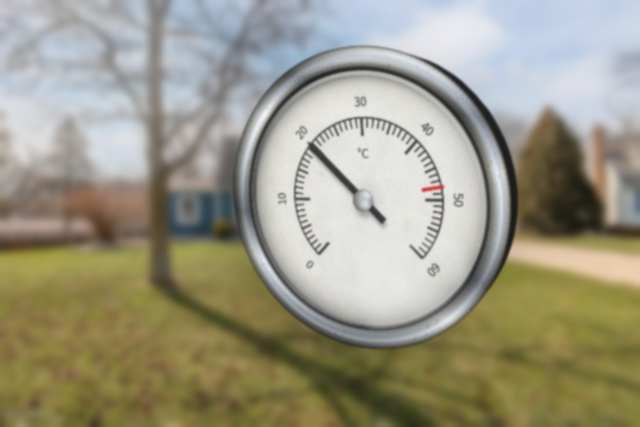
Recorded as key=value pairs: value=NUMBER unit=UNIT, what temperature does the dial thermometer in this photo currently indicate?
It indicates value=20 unit=°C
